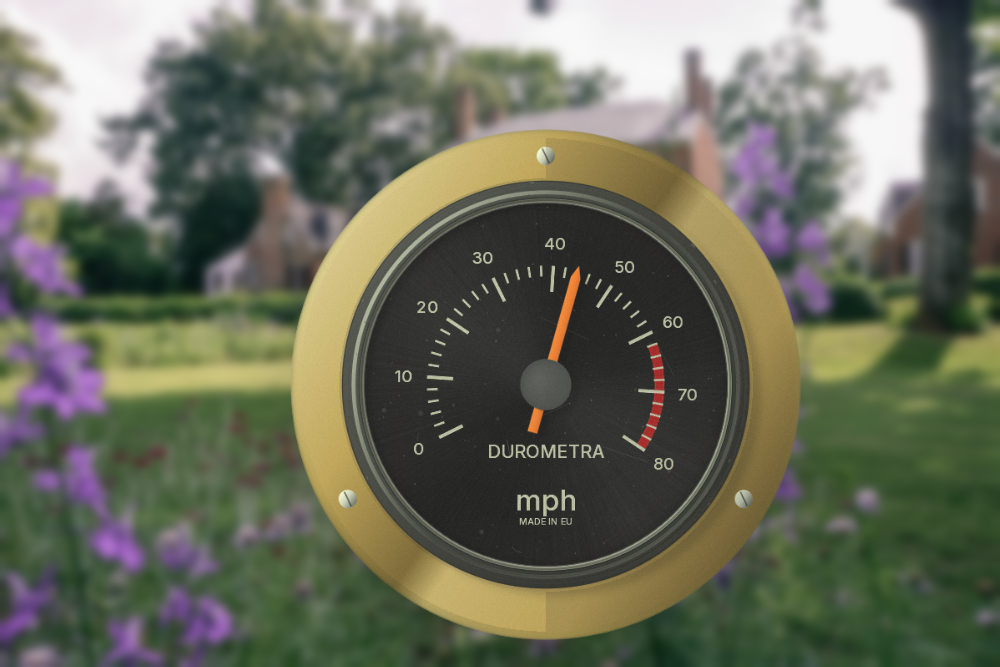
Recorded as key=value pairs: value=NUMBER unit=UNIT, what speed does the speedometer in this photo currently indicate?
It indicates value=44 unit=mph
